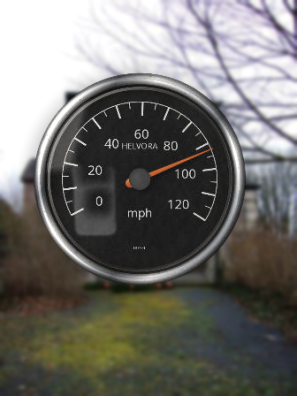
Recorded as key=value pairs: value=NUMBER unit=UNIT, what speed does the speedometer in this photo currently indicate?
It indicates value=92.5 unit=mph
